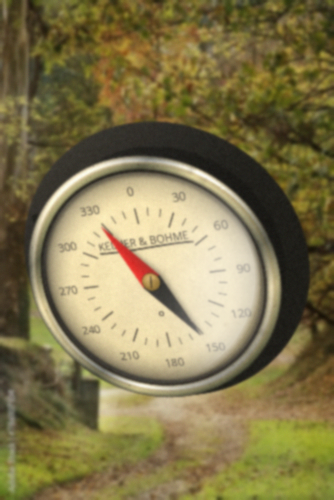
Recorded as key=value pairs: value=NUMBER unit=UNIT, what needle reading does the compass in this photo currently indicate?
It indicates value=330 unit=°
